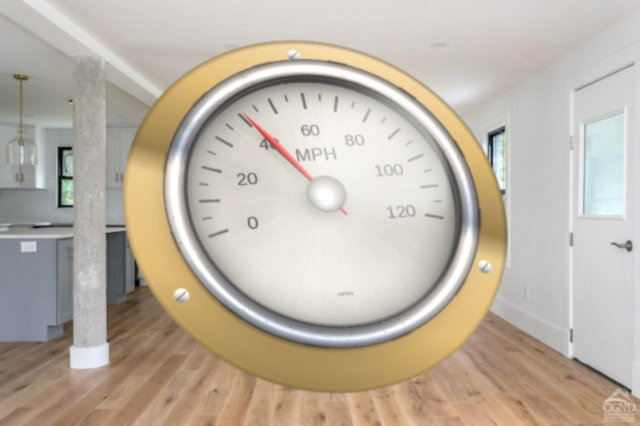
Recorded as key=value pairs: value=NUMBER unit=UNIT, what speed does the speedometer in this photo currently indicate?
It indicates value=40 unit=mph
